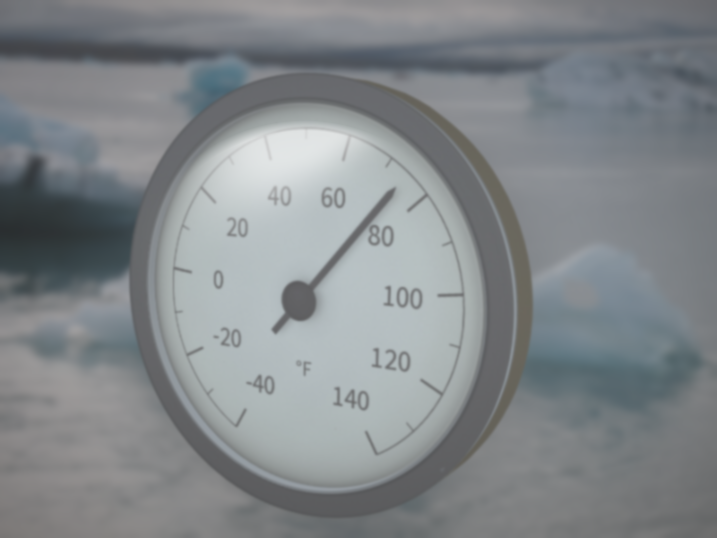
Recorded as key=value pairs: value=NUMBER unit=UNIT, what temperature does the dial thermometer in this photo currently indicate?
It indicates value=75 unit=°F
